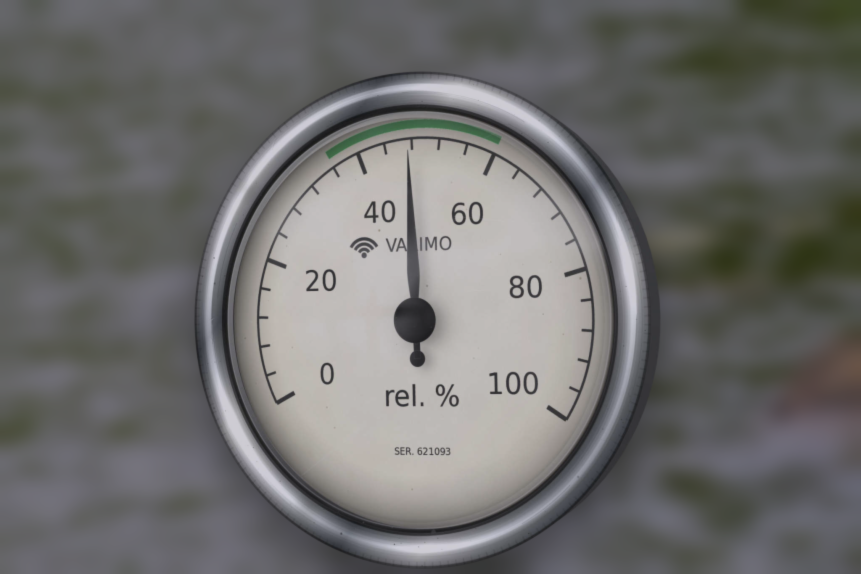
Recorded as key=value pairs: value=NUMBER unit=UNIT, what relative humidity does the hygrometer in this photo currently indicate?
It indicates value=48 unit=%
